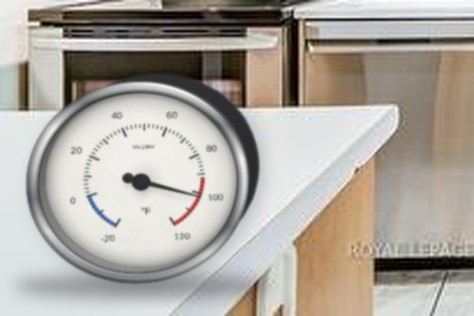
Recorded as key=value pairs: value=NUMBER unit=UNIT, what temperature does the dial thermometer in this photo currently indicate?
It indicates value=100 unit=°F
